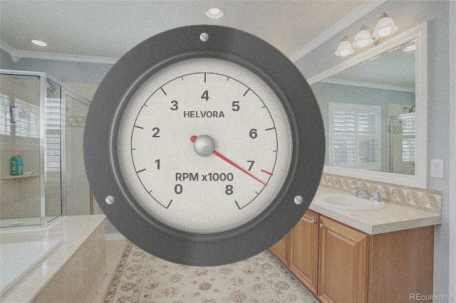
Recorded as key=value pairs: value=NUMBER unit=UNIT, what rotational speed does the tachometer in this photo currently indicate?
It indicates value=7250 unit=rpm
